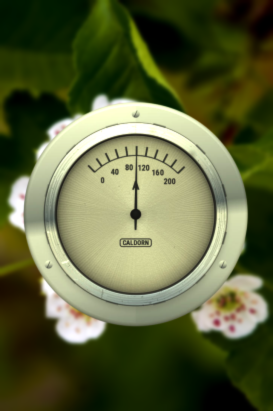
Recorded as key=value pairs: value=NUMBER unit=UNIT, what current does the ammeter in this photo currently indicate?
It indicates value=100 unit=A
